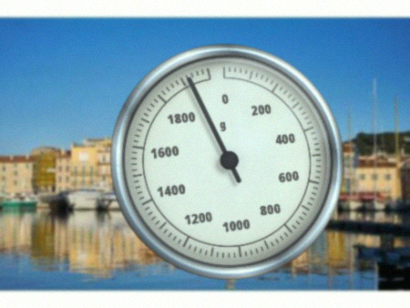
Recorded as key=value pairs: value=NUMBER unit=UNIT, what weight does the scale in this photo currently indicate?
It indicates value=1920 unit=g
